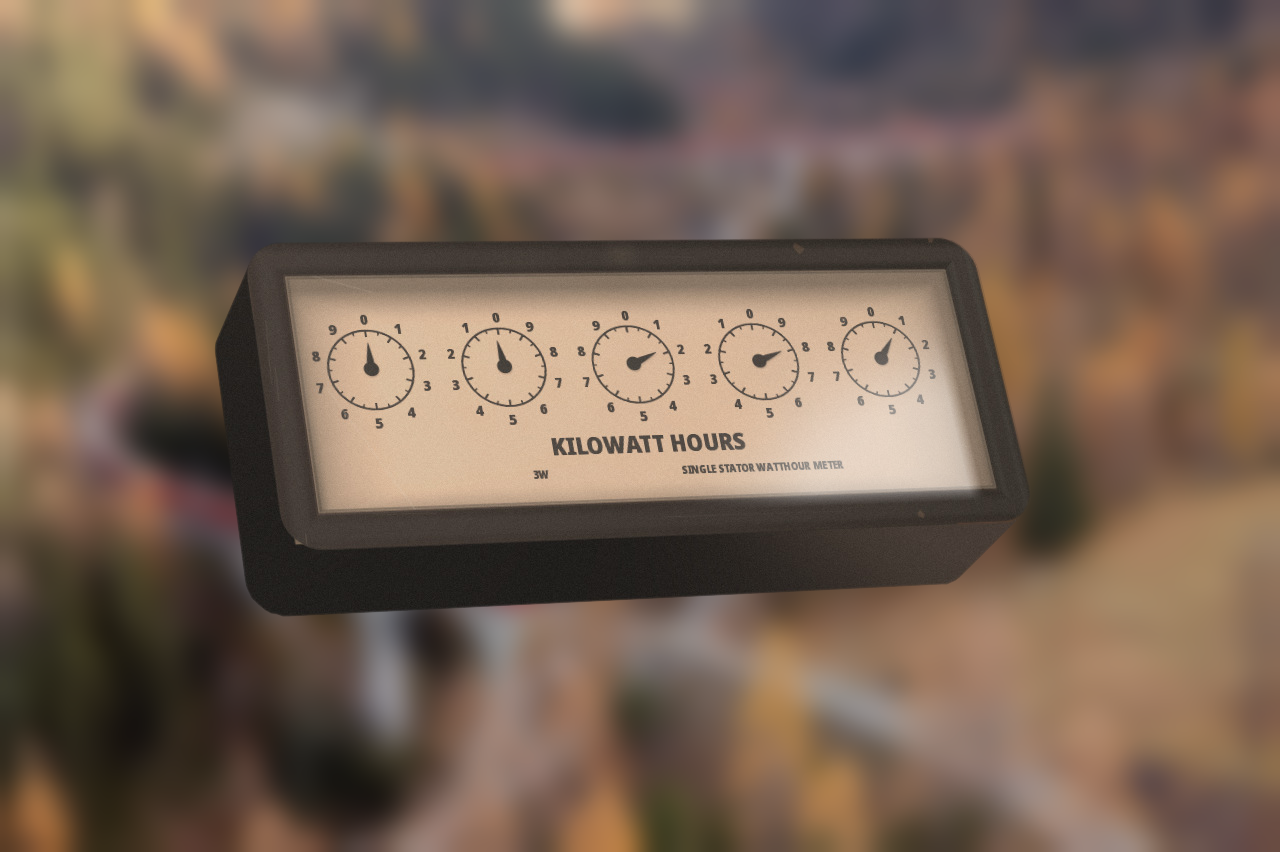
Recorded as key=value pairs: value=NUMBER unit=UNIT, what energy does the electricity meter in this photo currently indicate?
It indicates value=181 unit=kWh
